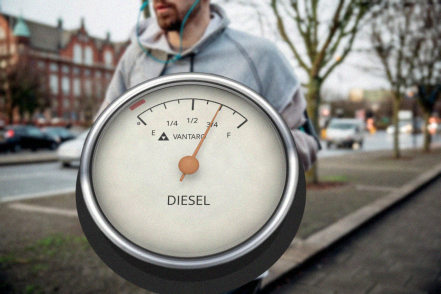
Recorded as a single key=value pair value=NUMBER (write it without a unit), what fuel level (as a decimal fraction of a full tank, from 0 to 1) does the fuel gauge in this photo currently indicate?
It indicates value=0.75
